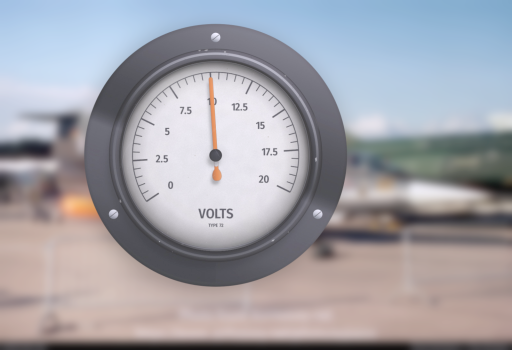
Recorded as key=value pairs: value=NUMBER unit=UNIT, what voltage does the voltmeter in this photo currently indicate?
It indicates value=10 unit=V
